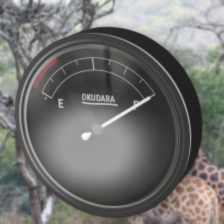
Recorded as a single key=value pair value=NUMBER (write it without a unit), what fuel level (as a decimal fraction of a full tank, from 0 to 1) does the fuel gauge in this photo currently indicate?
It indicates value=1
